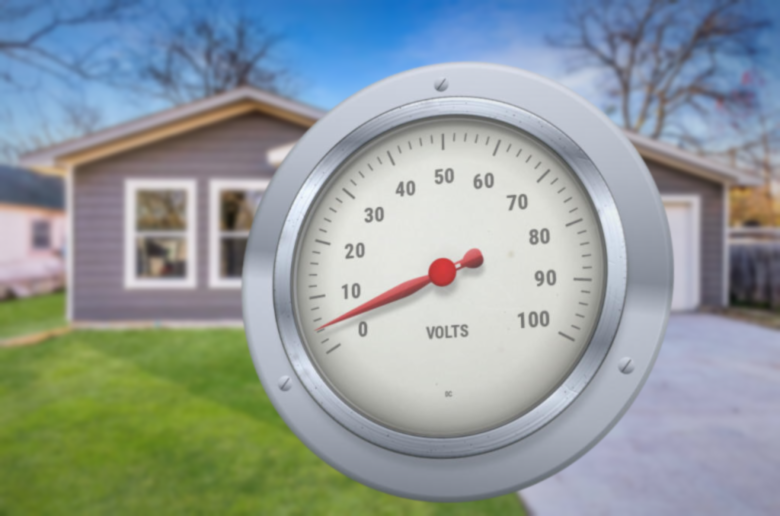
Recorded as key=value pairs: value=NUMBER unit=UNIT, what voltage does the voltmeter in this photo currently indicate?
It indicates value=4 unit=V
